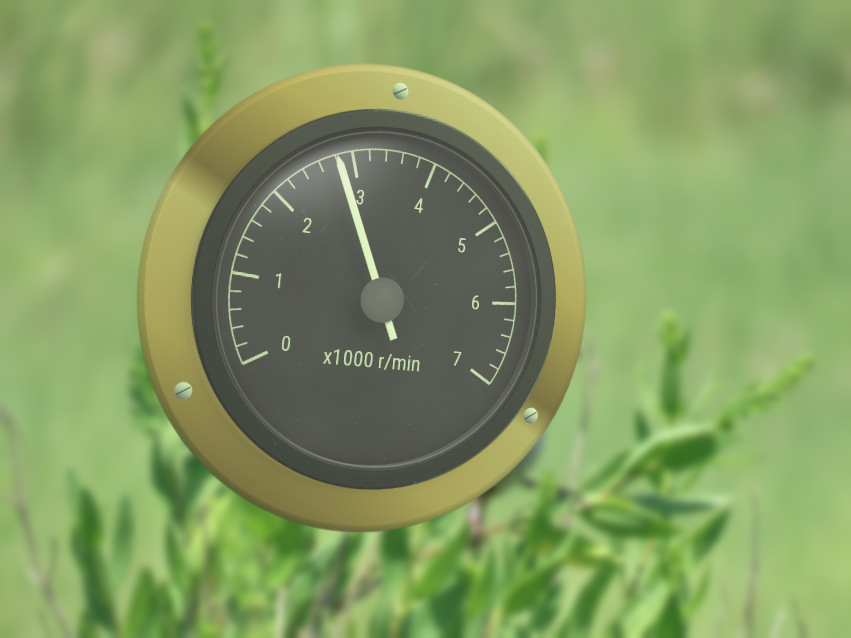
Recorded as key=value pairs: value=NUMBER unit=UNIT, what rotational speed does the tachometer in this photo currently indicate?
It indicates value=2800 unit=rpm
